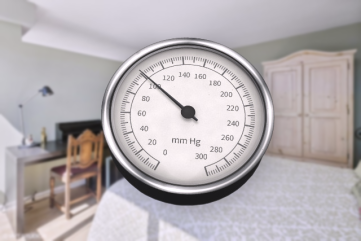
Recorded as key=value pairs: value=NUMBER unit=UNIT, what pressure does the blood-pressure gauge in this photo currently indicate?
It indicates value=100 unit=mmHg
